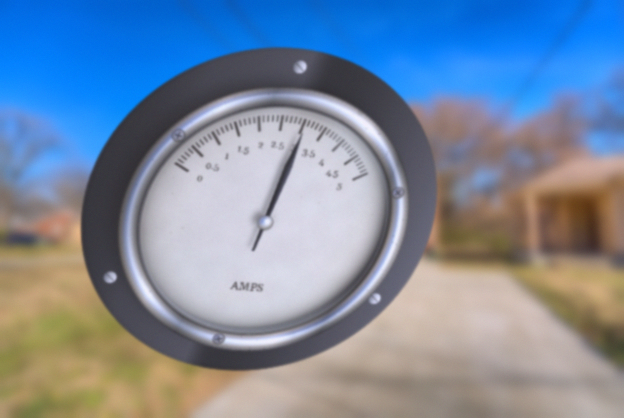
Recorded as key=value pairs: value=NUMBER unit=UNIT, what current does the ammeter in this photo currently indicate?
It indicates value=3 unit=A
